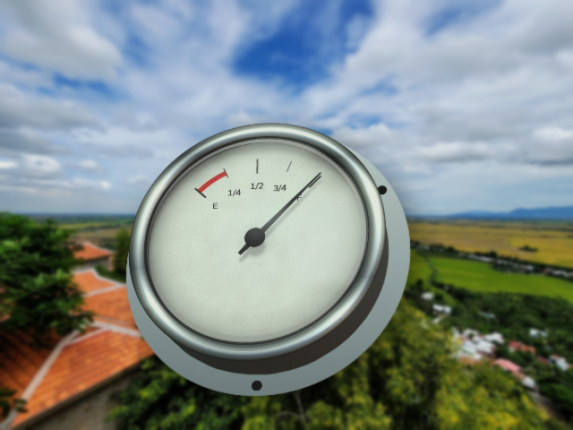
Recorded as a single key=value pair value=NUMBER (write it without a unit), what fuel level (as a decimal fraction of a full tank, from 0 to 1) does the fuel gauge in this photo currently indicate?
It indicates value=1
